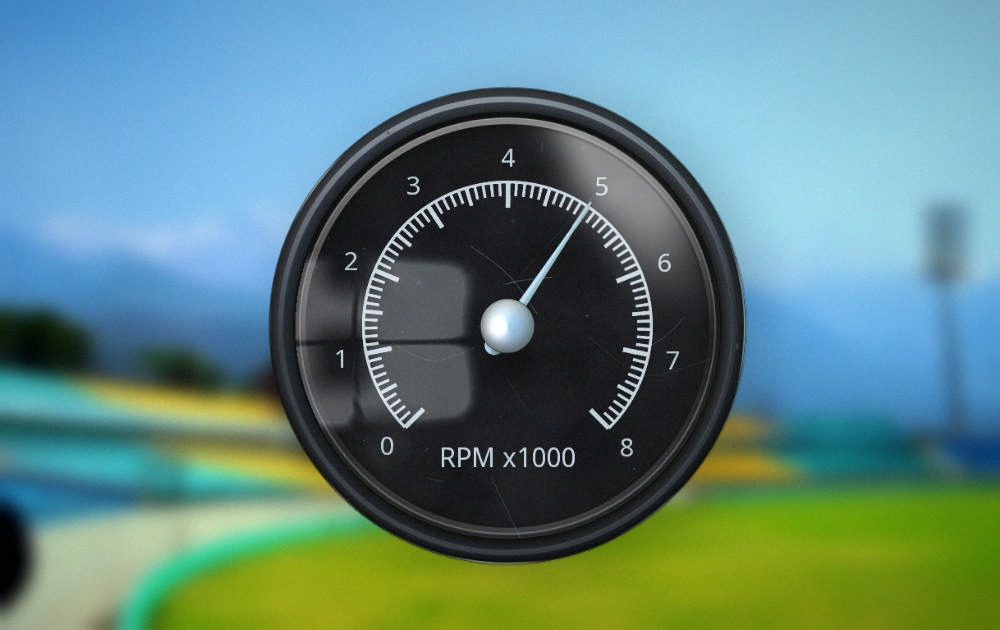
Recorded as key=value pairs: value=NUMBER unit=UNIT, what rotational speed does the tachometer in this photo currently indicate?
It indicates value=5000 unit=rpm
